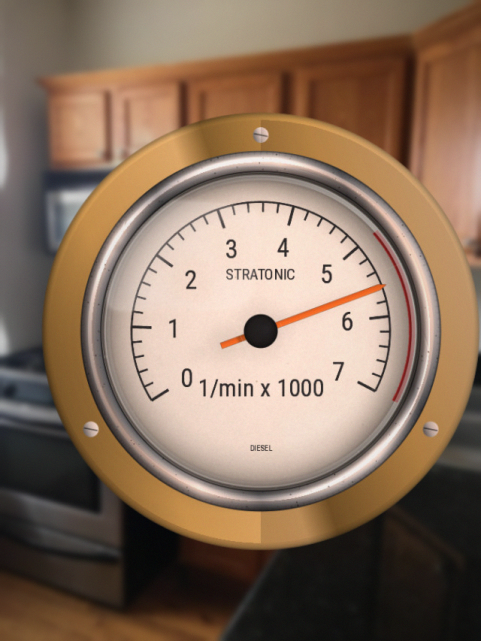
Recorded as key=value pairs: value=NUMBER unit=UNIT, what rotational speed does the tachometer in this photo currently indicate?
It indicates value=5600 unit=rpm
